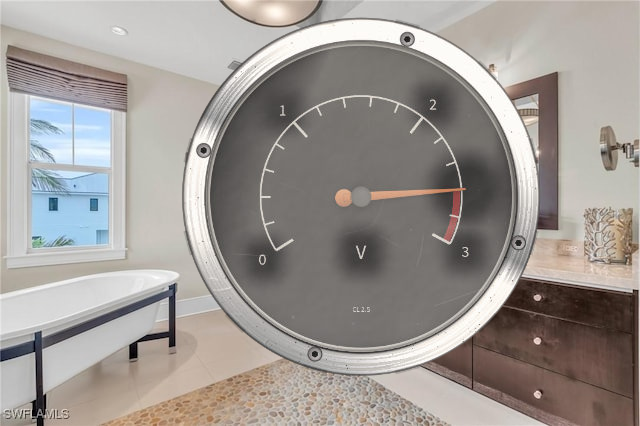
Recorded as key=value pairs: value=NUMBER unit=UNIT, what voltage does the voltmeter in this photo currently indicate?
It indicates value=2.6 unit=V
